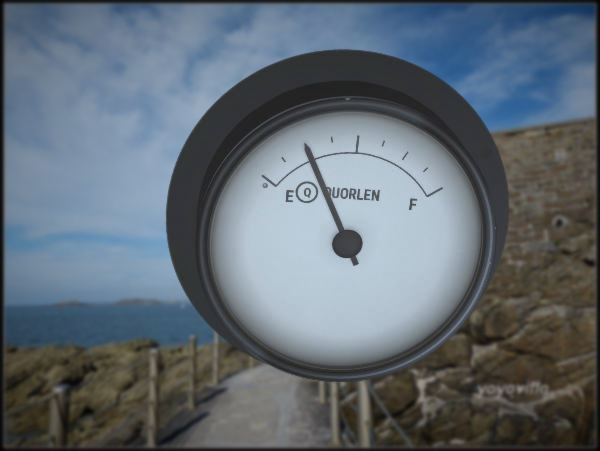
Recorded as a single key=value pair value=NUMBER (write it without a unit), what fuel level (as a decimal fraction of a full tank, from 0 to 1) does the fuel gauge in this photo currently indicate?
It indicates value=0.25
